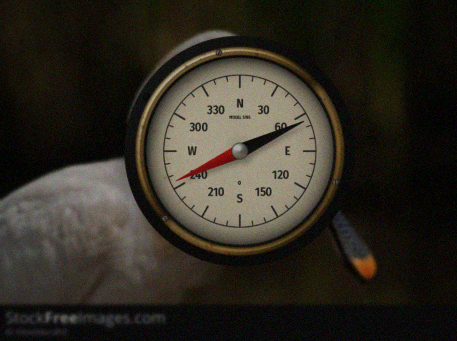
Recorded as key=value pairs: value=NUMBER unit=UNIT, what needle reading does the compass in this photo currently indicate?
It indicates value=245 unit=°
